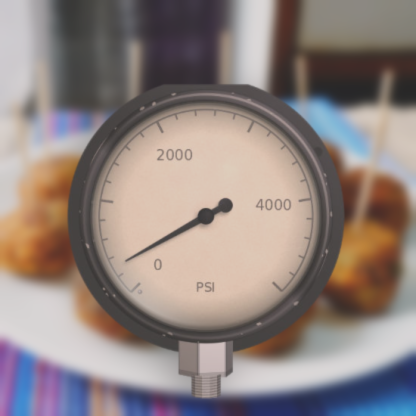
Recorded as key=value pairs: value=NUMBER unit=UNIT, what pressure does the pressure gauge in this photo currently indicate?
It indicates value=300 unit=psi
